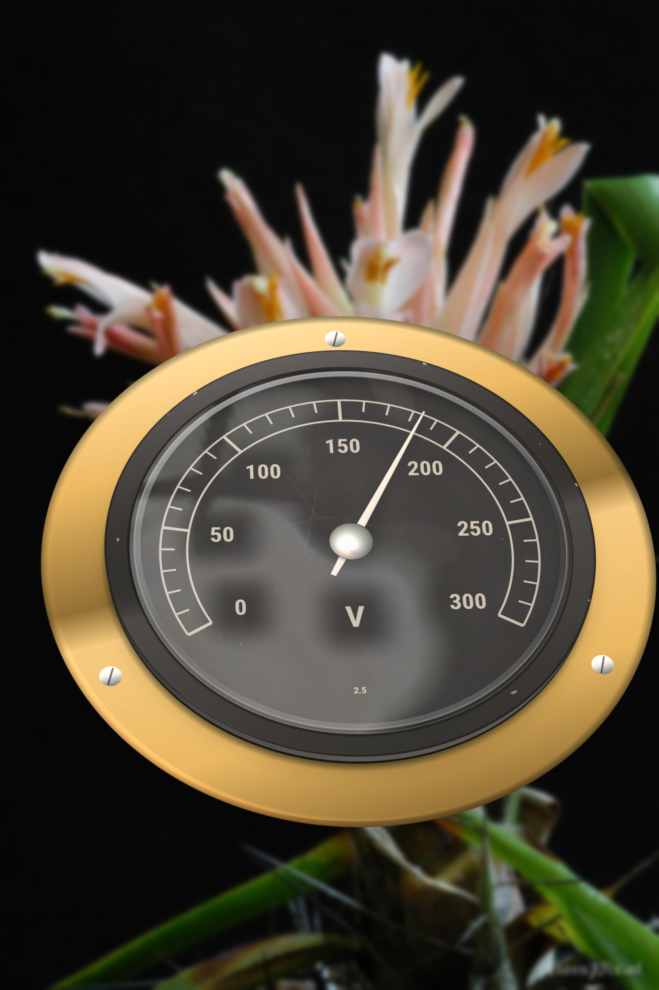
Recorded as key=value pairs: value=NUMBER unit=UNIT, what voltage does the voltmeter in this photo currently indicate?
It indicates value=185 unit=V
